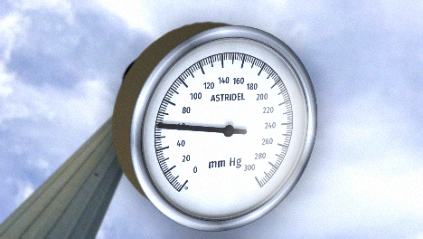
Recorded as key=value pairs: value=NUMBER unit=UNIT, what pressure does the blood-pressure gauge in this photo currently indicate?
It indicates value=60 unit=mmHg
